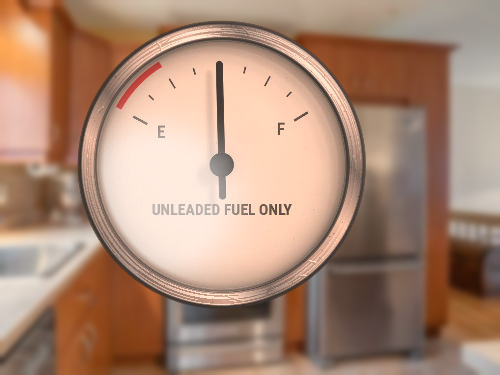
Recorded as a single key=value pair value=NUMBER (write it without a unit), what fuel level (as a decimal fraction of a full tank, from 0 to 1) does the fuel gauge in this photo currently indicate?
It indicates value=0.5
